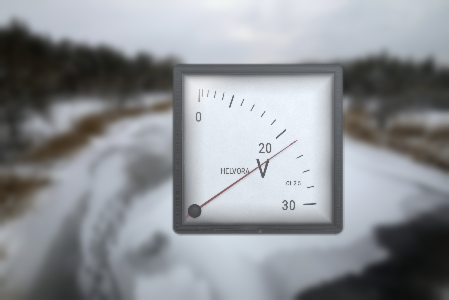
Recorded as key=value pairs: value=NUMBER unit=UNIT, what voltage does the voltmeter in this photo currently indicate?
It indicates value=22 unit=V
